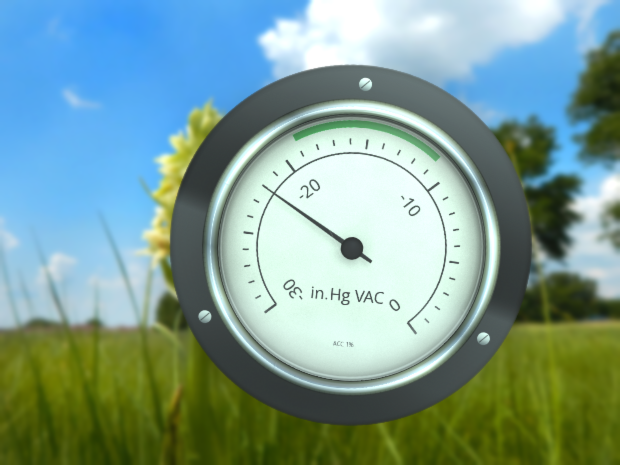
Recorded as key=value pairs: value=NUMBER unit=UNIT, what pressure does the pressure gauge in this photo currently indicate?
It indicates value=-22 unit=inHg
